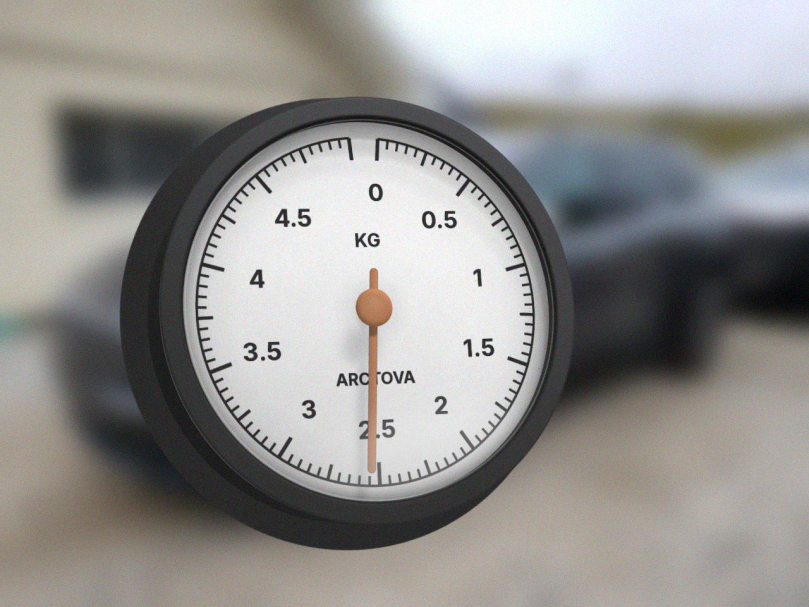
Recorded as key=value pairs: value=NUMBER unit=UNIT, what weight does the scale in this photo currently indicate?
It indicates value=2.55 unit=kg
